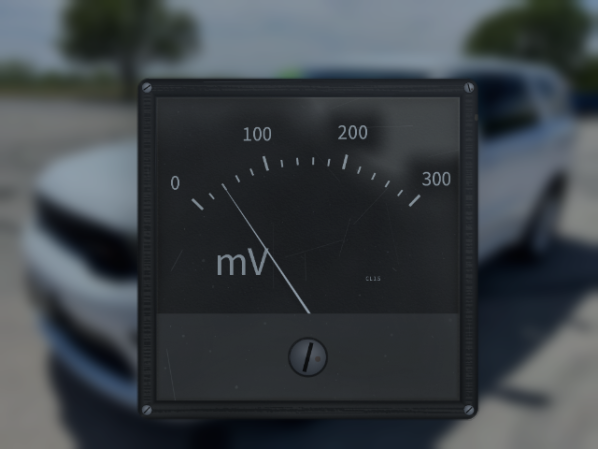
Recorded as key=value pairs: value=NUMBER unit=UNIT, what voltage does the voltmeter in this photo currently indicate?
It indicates value=40 unit=mV
